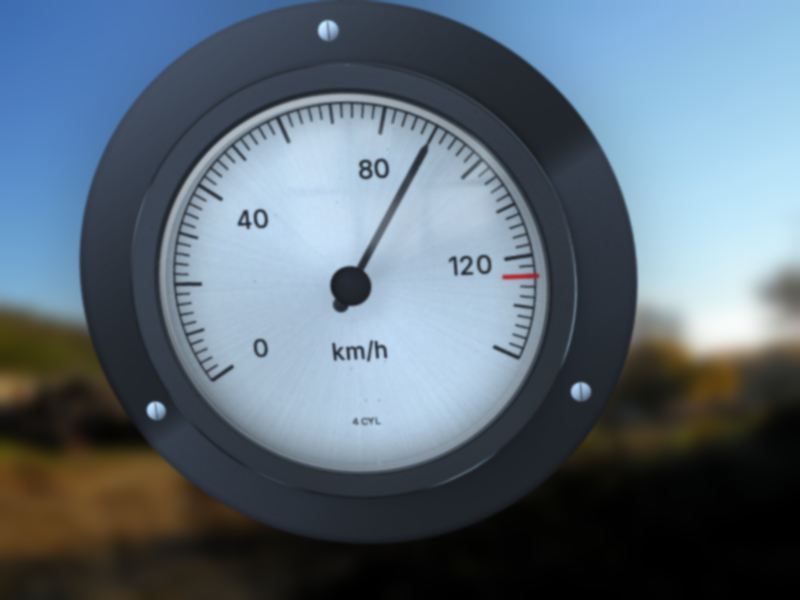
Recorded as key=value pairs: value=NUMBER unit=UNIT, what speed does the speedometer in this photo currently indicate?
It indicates value=90 unit=km/h
